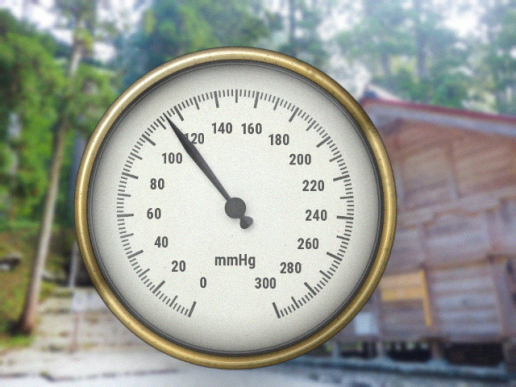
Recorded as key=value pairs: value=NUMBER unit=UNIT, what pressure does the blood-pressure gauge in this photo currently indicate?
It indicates value=114 unit=mmHg
